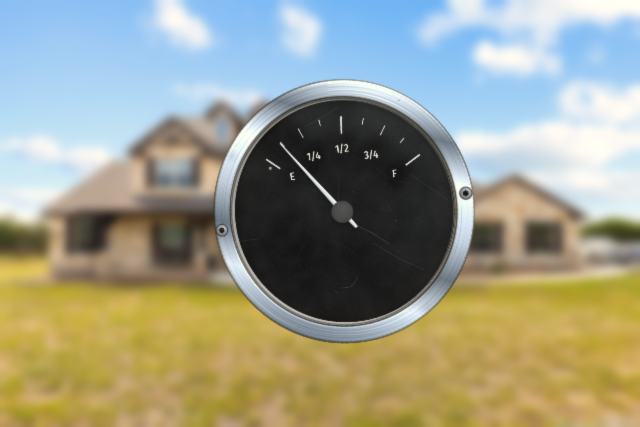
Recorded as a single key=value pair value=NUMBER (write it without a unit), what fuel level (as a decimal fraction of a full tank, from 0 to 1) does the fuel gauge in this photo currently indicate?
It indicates value=0.125
